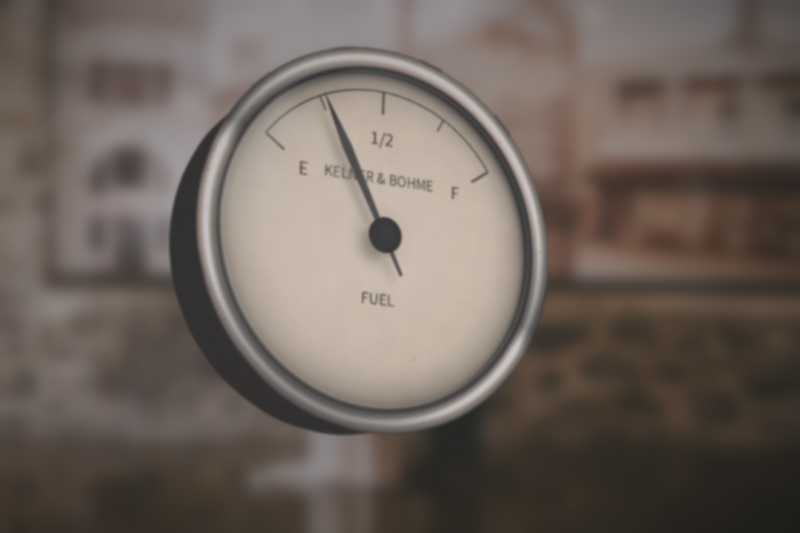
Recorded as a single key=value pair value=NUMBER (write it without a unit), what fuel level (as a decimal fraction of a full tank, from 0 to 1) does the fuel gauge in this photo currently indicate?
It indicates value=0.25
